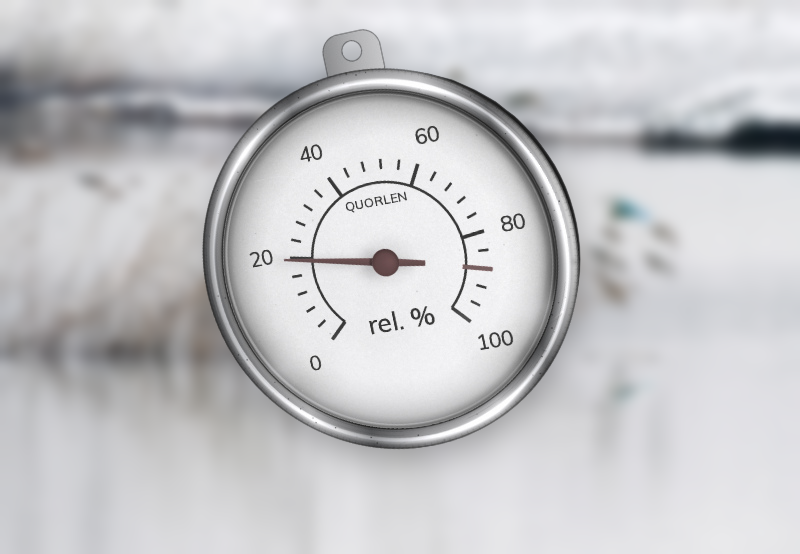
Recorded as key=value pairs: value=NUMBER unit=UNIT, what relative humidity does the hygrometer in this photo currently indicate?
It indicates value=20 unit=%
